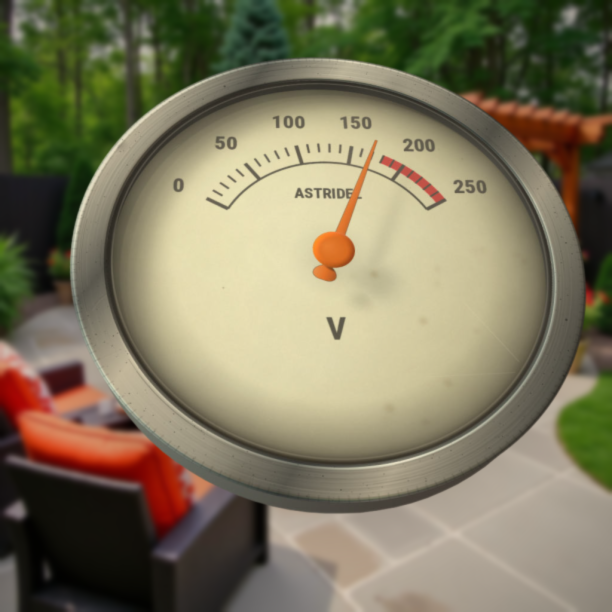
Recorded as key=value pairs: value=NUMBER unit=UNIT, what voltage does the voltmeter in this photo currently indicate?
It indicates value=170 unit=V
